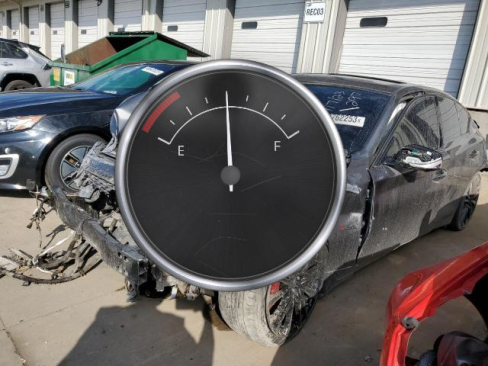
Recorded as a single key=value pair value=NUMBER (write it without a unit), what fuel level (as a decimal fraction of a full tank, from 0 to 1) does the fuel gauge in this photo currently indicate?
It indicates value=0.5
